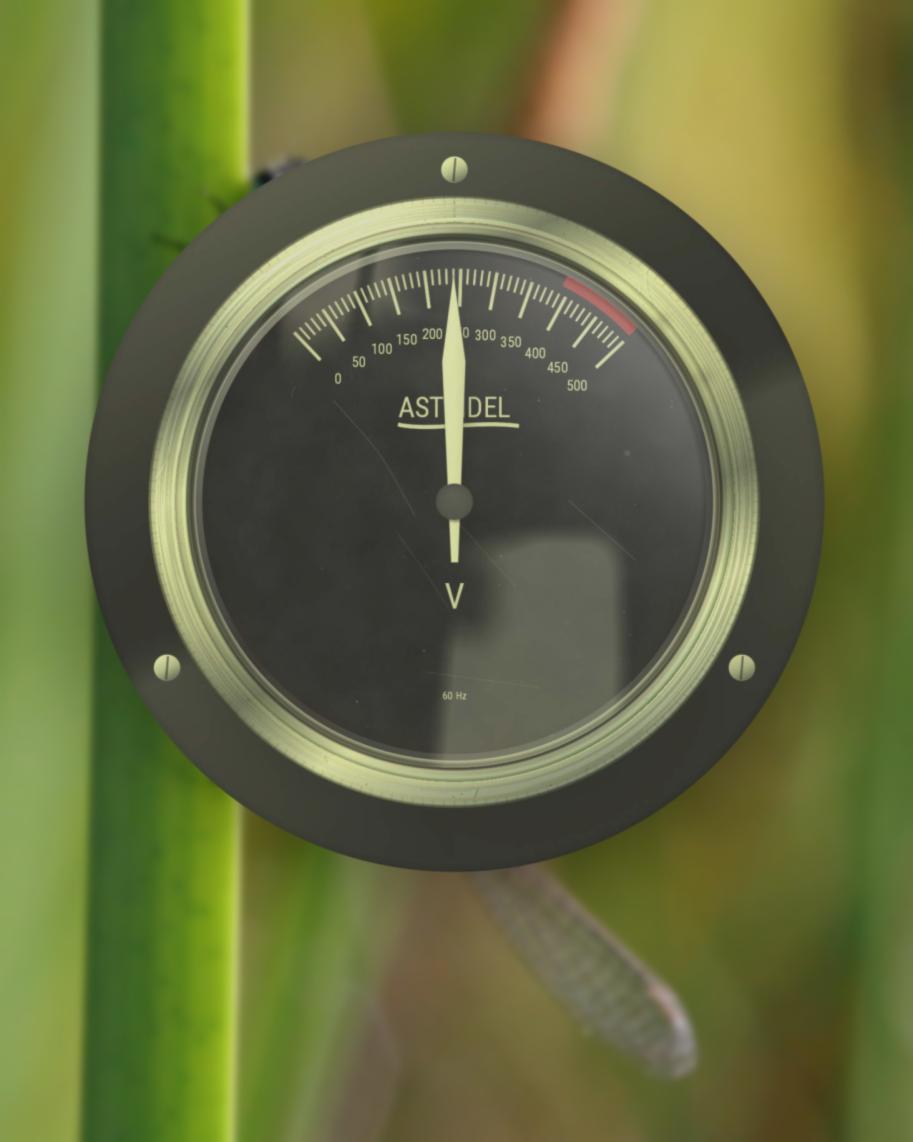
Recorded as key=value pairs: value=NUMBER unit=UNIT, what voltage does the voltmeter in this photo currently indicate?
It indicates value=240 unit=V
